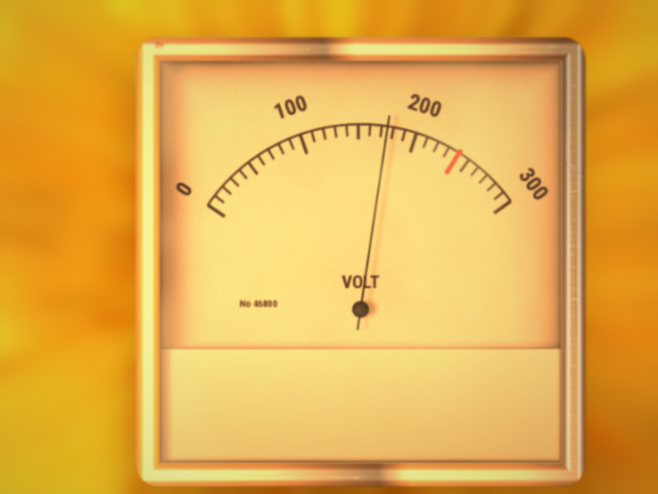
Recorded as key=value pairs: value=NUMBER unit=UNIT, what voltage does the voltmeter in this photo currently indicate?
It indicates value=175 unit=V
